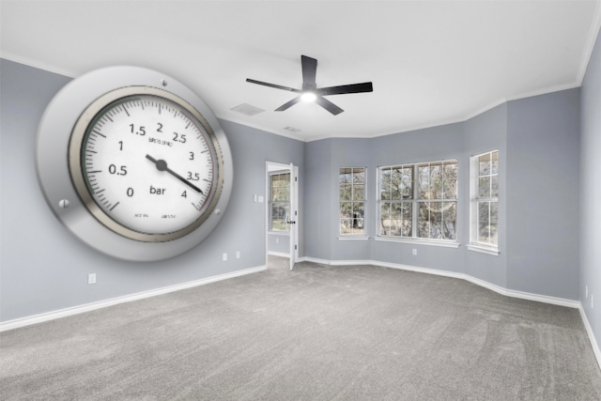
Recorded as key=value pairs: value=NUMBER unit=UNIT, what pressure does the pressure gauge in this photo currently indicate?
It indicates value=3.75 unit=bar
